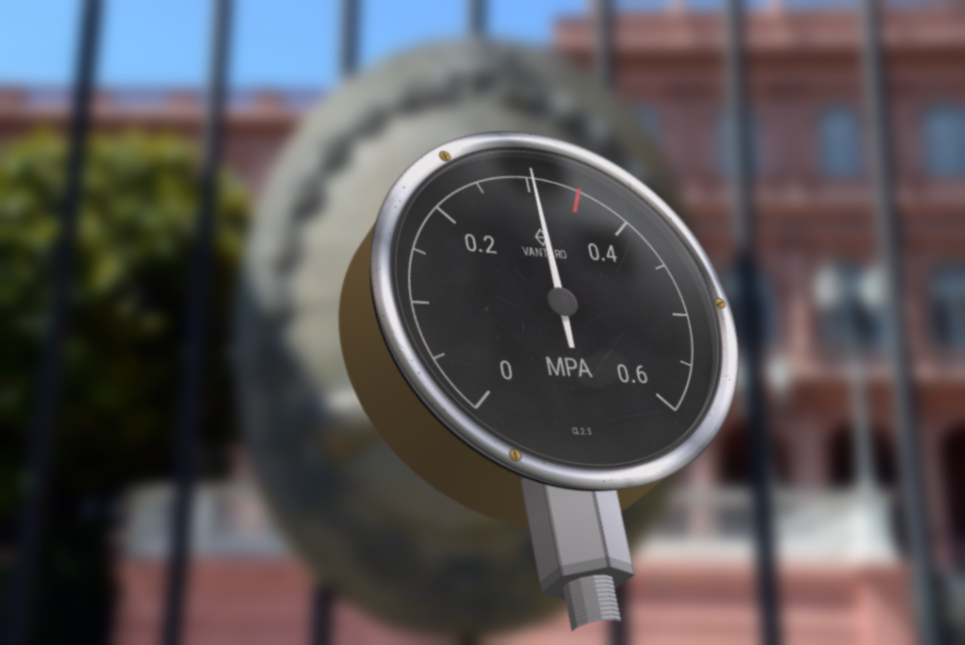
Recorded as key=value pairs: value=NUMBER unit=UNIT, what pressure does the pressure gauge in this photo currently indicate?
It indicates value=0.3 unit=MPa
